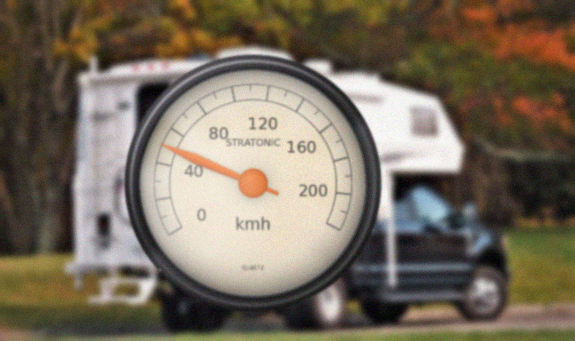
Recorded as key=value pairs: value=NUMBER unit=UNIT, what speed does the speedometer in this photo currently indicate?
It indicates value=50 unit=km/h
